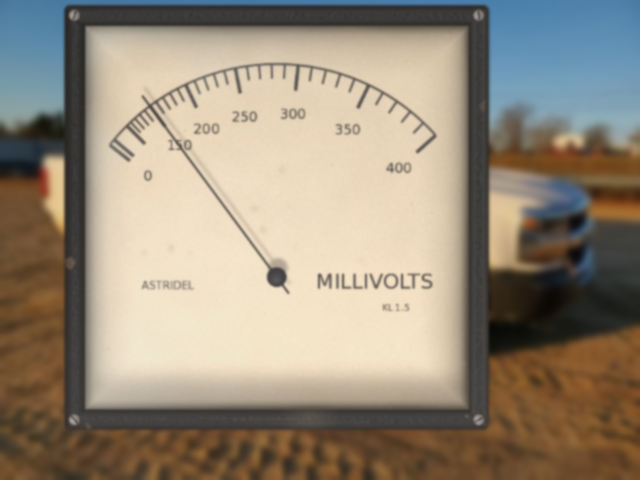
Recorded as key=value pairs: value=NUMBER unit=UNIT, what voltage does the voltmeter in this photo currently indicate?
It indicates value=150 unit=mV
